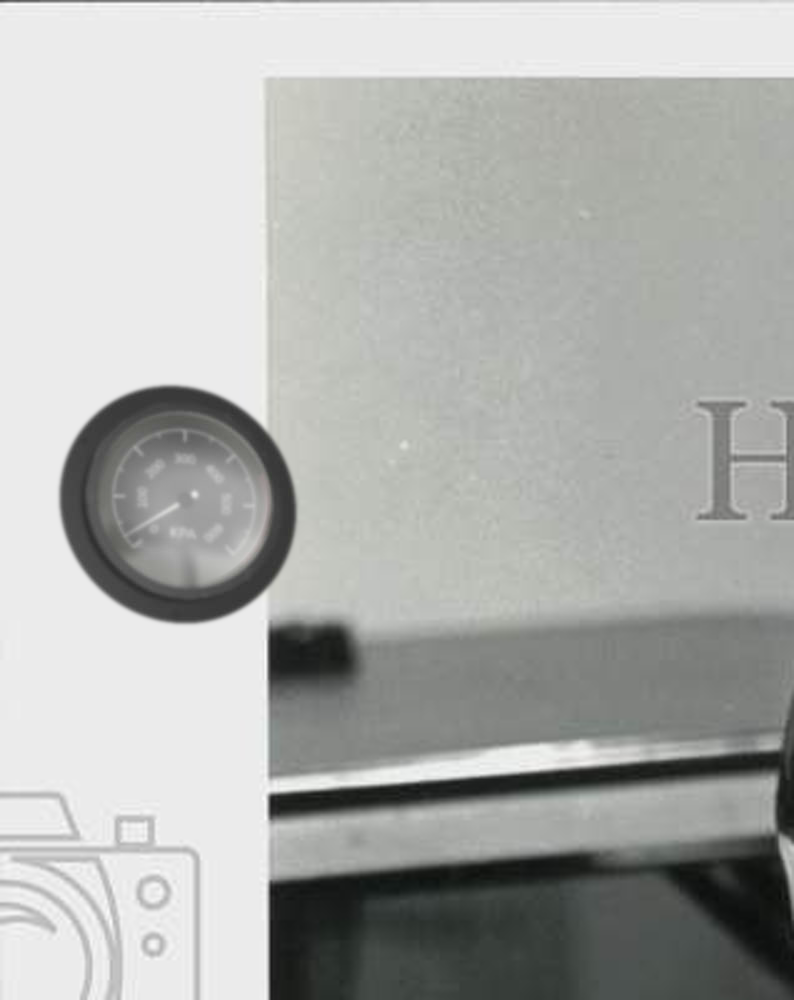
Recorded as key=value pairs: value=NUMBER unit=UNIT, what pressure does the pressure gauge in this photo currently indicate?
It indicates value=25 unit=kPa
